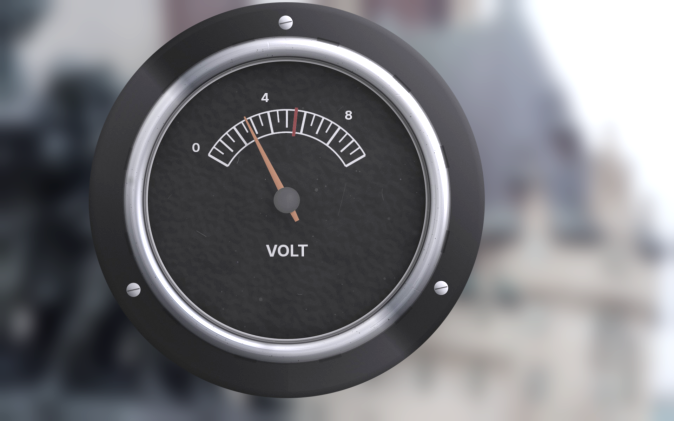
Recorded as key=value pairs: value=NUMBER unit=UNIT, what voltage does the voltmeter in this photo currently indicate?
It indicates value=2.75 unit=V
